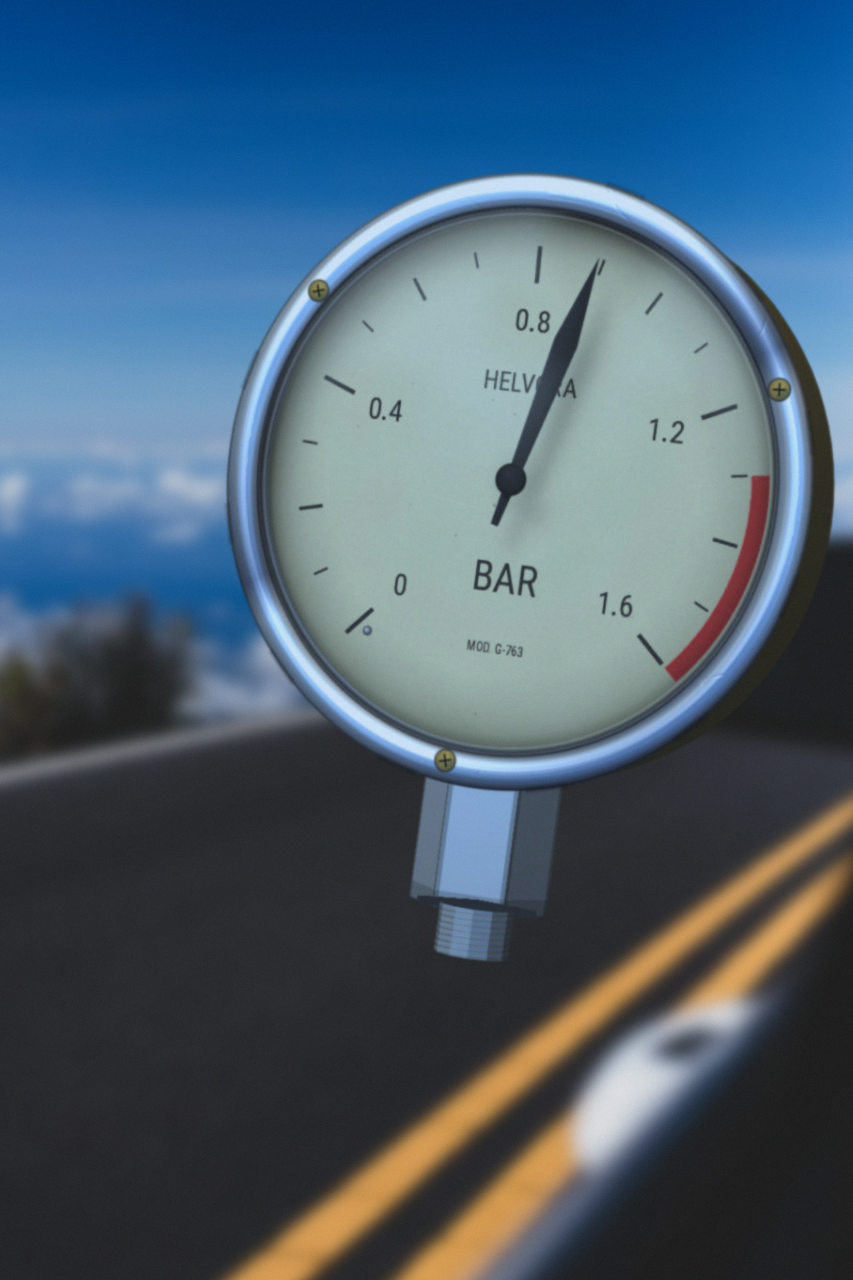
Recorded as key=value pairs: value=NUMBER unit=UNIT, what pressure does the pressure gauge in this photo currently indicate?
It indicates value=0.9 unit=bar
